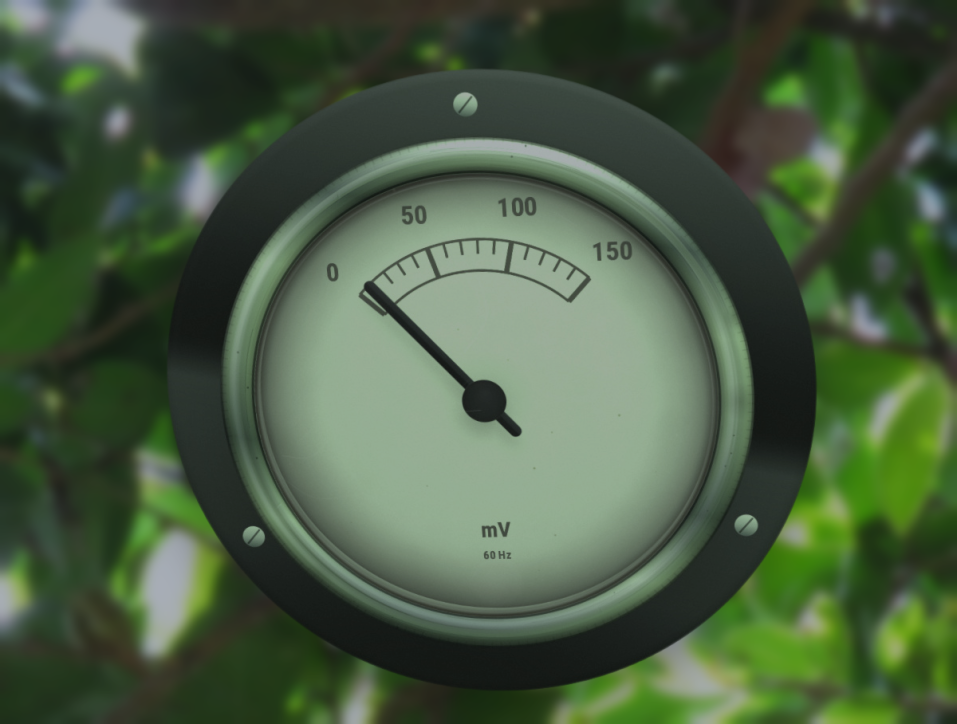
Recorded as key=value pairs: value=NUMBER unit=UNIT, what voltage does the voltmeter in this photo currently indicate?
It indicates value=10 unit=mV
